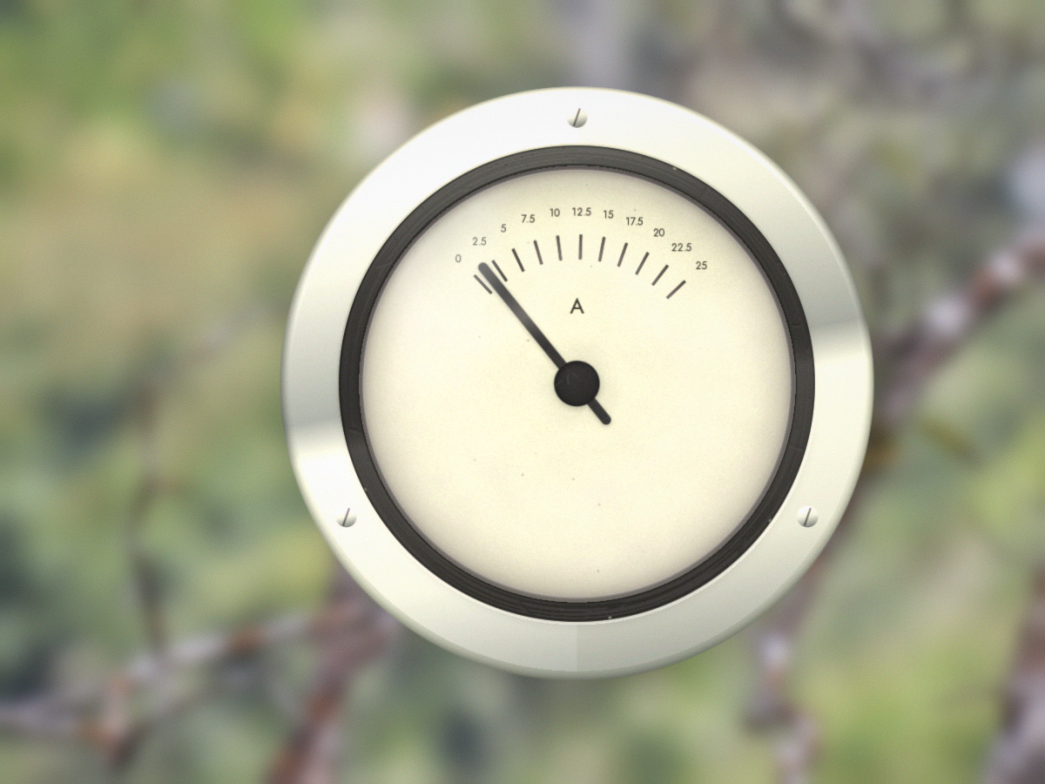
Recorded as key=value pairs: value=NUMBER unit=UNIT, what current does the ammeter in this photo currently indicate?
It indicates value=1.25 unit=A
